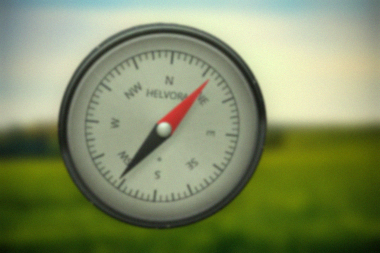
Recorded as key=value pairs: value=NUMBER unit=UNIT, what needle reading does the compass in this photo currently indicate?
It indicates value=35 unit=°
